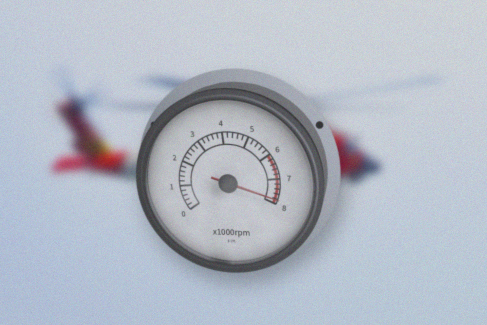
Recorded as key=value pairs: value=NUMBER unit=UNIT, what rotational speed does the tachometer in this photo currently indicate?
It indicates value=7800 unit=rpm
